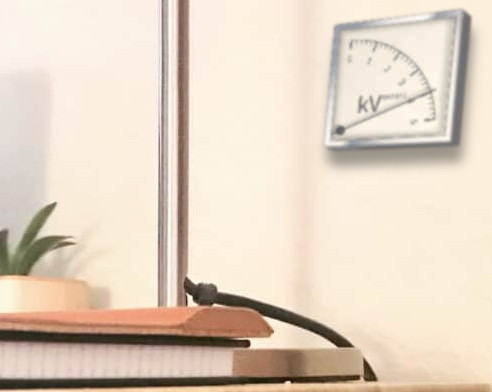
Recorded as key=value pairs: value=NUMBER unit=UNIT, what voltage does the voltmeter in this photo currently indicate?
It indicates value=4 unit=kV
